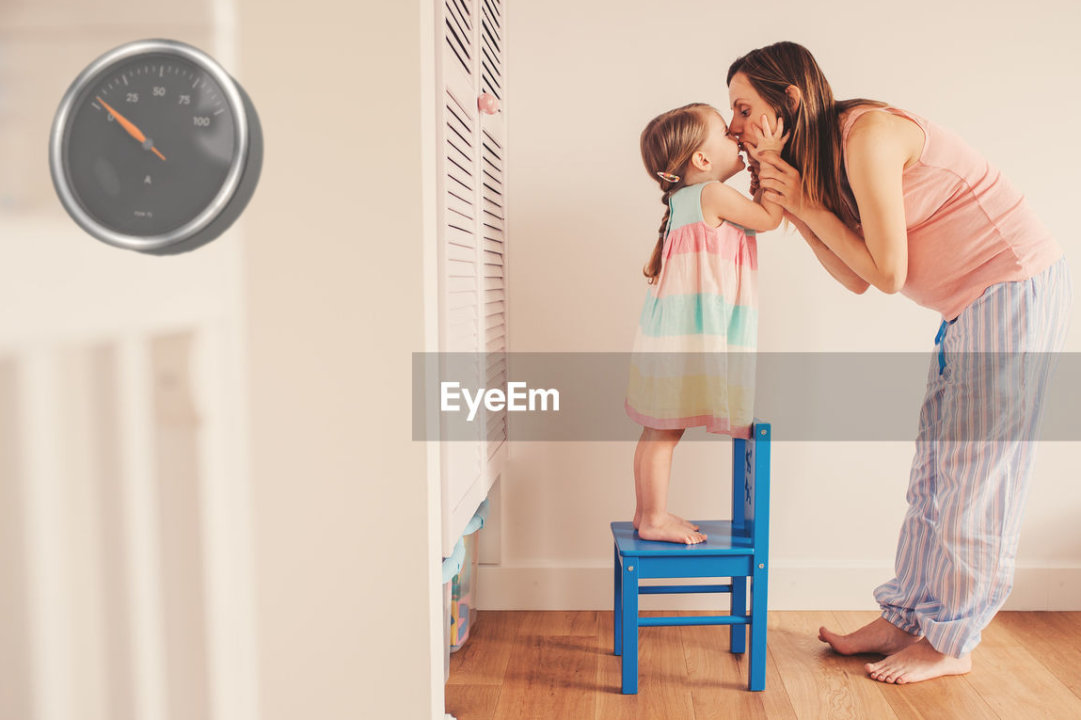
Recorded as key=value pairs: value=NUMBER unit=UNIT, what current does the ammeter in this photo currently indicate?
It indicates value=5 unit=A
